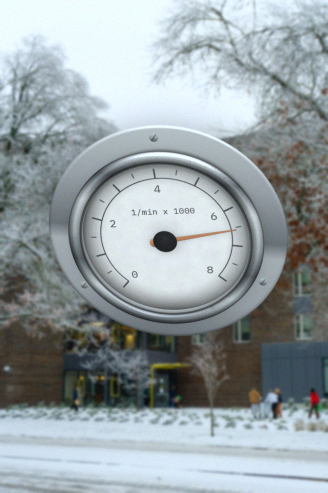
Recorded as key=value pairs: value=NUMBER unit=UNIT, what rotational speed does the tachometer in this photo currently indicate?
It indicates value=6500 unit=rpm
